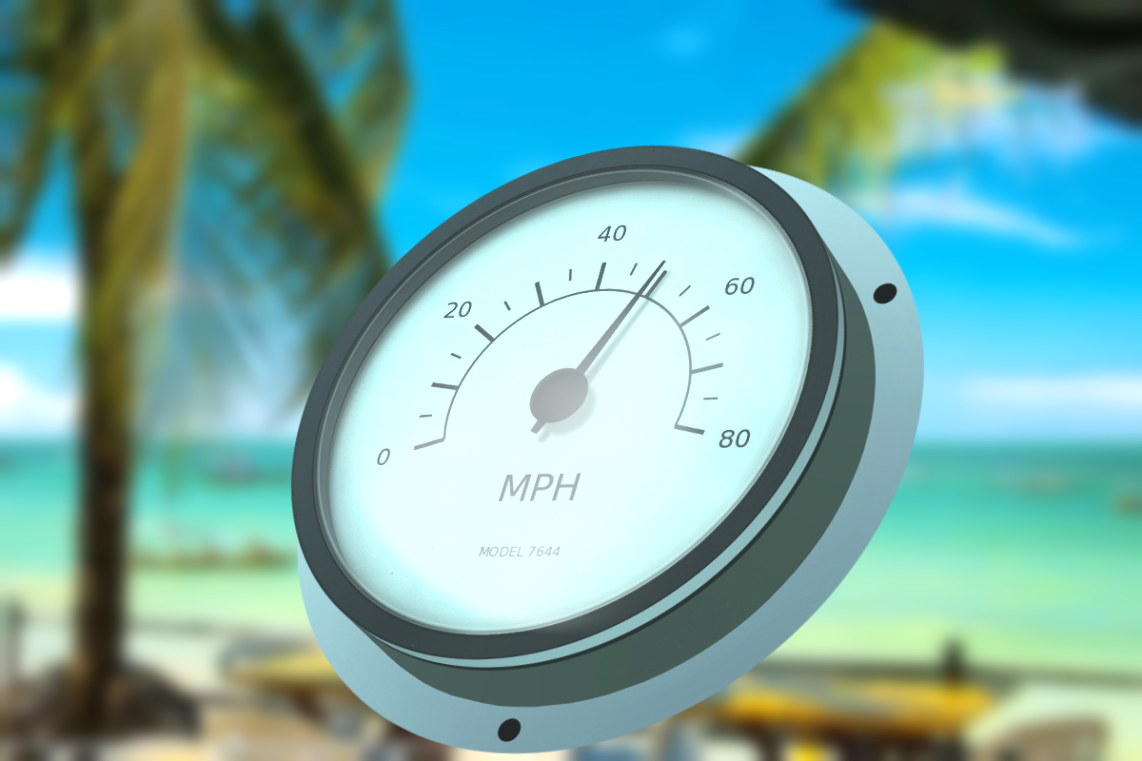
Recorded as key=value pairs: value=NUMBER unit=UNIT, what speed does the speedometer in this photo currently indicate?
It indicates value=50 unit=mph
